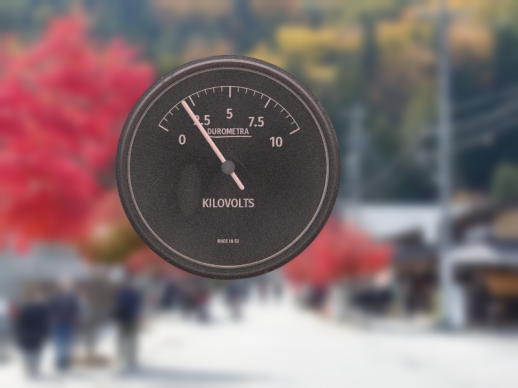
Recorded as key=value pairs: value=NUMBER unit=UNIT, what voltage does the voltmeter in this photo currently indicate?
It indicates value=2 unit=kV
